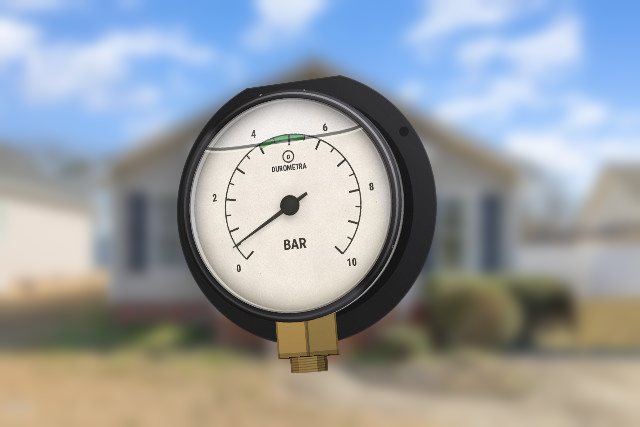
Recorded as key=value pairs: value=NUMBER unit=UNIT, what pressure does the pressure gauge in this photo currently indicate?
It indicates value=0.5 unit=bar
